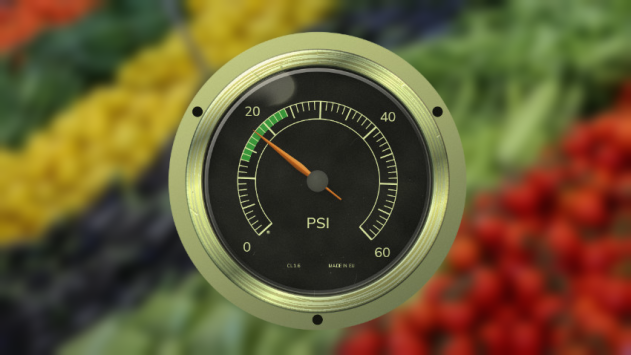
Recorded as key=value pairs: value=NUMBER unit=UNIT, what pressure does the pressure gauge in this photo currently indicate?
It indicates value=18 unit=psi
